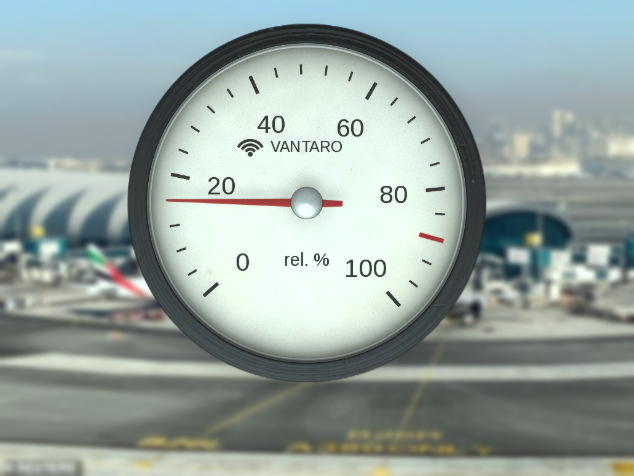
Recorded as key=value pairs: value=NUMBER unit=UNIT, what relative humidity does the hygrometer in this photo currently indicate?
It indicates value=16 unit=%
